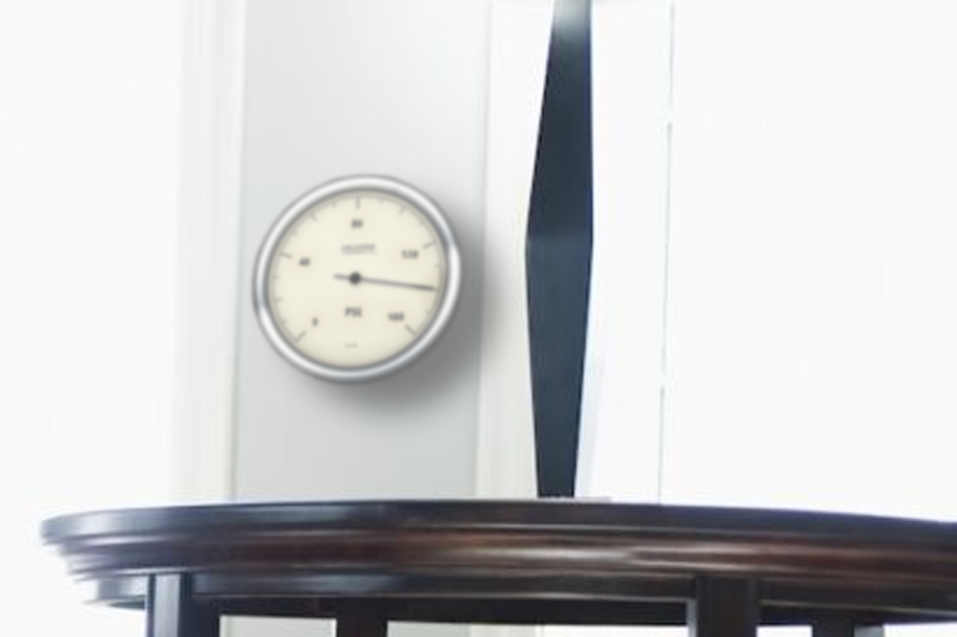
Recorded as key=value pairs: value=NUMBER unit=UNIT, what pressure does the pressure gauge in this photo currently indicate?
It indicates value=140 unit=psi
